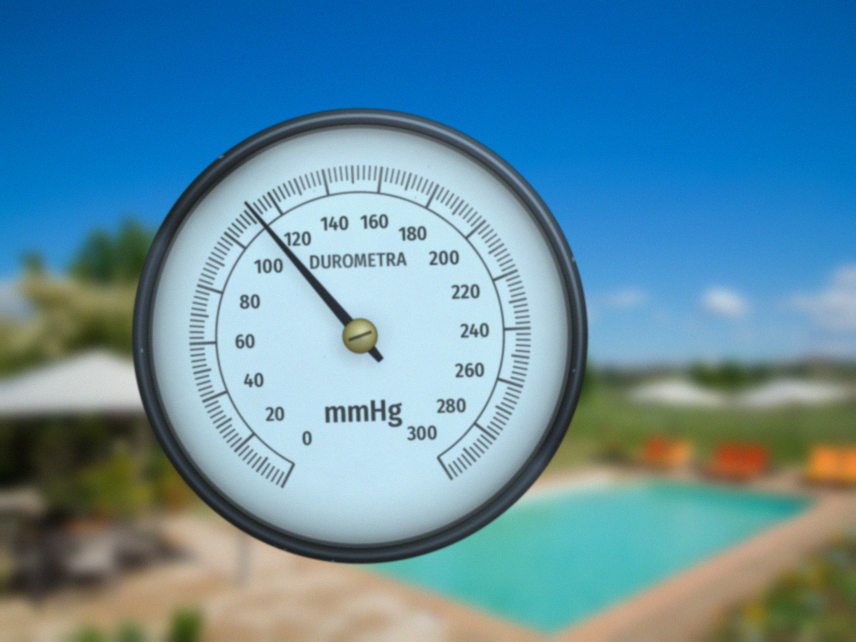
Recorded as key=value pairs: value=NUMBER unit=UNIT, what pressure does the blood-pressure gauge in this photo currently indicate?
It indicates value=112 unit=mmHg
